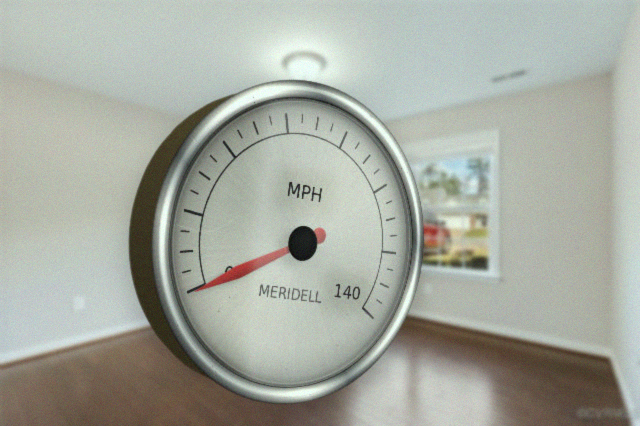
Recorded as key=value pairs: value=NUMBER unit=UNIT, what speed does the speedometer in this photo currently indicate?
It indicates value=0 unit=mph
